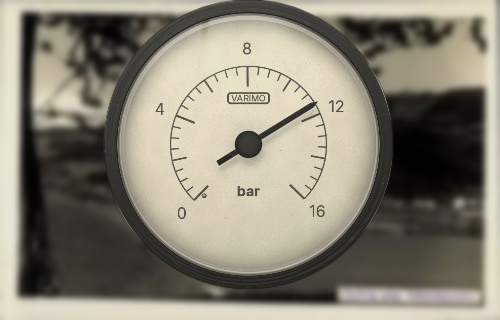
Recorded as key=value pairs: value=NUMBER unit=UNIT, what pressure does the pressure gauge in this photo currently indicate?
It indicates value=11.5 unit=bar
